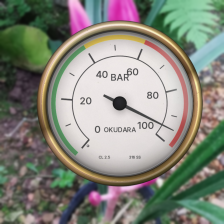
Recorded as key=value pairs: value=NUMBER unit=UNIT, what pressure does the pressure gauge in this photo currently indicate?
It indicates value=95 unit=bar
